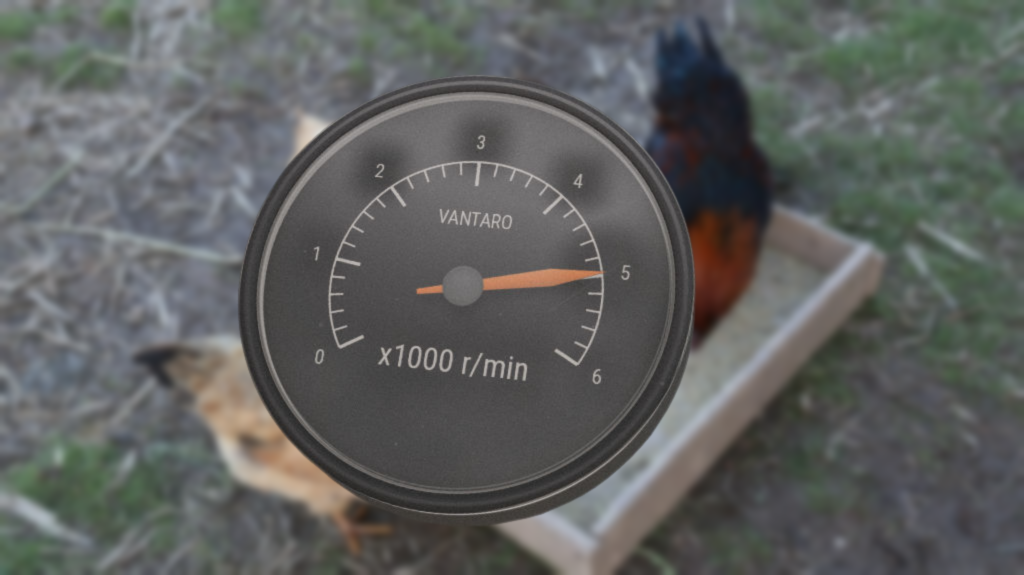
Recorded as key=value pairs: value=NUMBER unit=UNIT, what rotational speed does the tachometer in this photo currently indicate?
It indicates value=5000 unit=rpm
